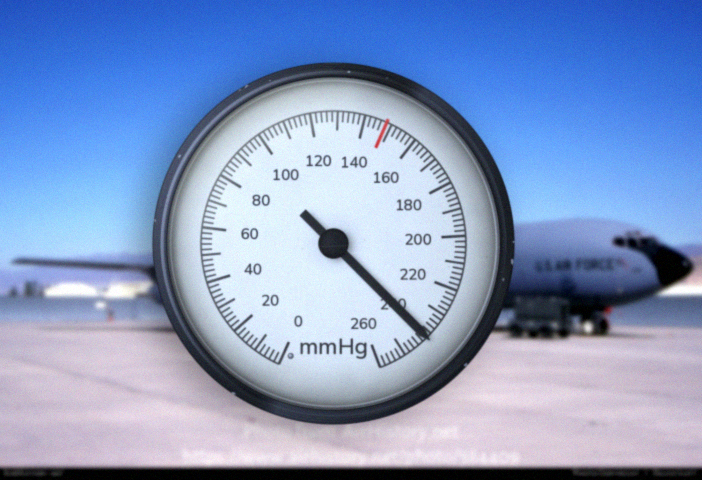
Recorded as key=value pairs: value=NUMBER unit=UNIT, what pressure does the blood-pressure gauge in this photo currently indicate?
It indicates value=240 unit=mmHg
